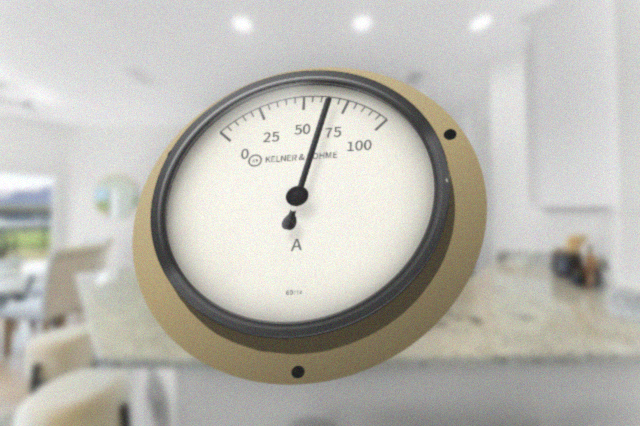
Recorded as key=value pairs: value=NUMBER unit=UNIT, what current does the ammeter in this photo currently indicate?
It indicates value=65 unit=A
